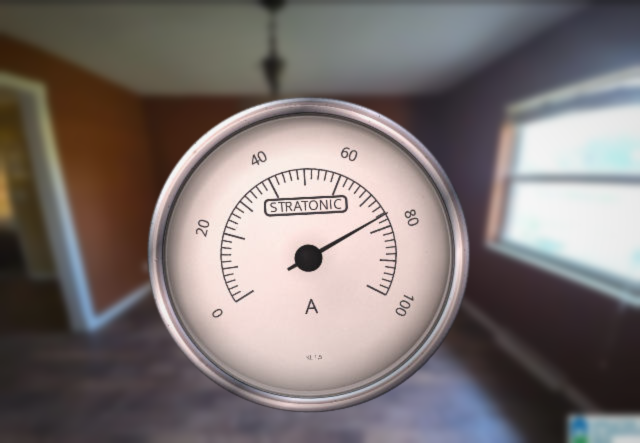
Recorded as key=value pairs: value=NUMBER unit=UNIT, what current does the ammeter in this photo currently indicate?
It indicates value=76 unit=A
